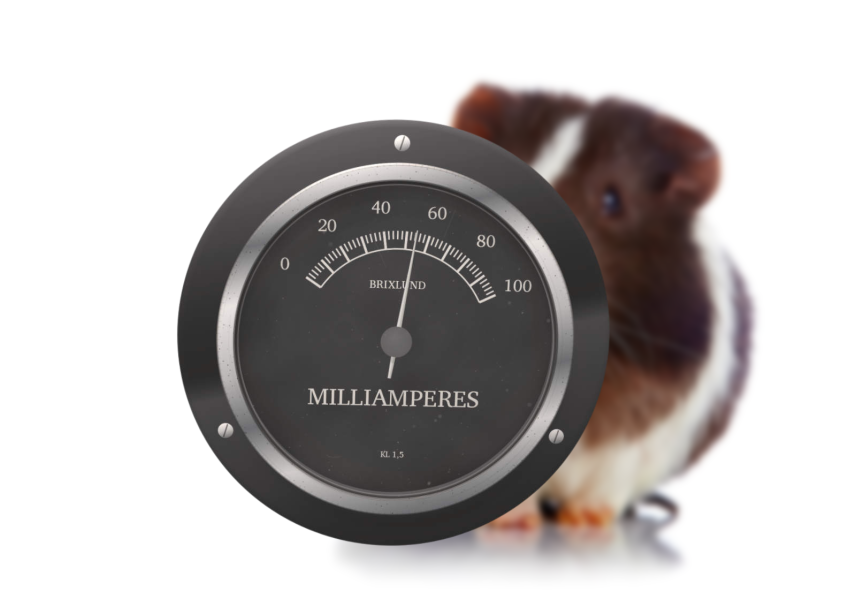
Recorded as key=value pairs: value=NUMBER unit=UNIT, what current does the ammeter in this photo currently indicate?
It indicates value=54 unit=mA
